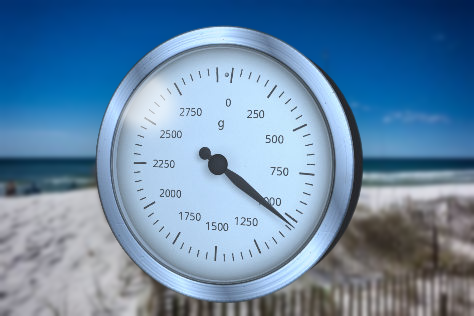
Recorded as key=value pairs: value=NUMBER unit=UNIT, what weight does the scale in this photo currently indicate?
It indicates value=1025 unit=g
